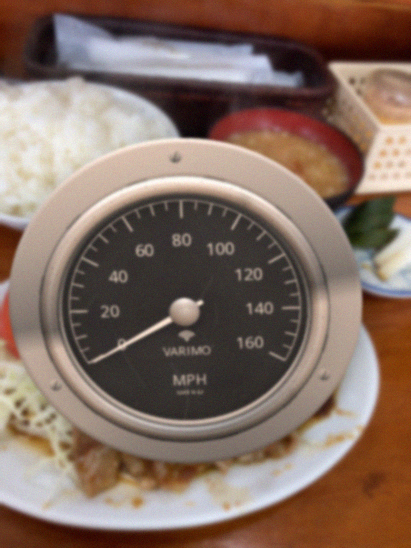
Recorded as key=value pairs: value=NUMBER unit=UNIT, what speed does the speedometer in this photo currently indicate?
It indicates value=0 unit=mph
